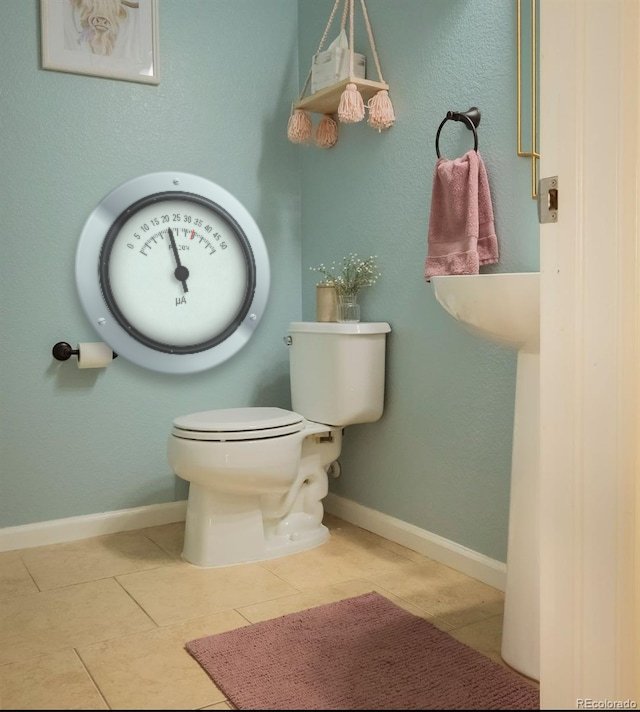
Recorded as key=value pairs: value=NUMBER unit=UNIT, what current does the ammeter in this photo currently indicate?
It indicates value=20 unit=µA
